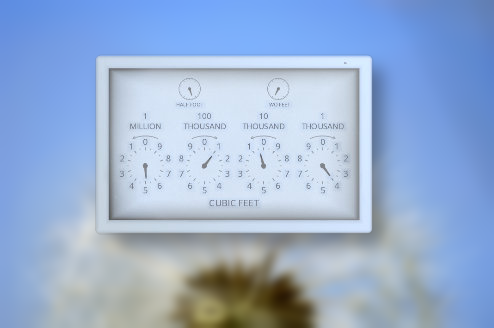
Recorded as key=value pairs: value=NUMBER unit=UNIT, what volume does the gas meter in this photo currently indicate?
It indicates value=510400 unit=ft³
